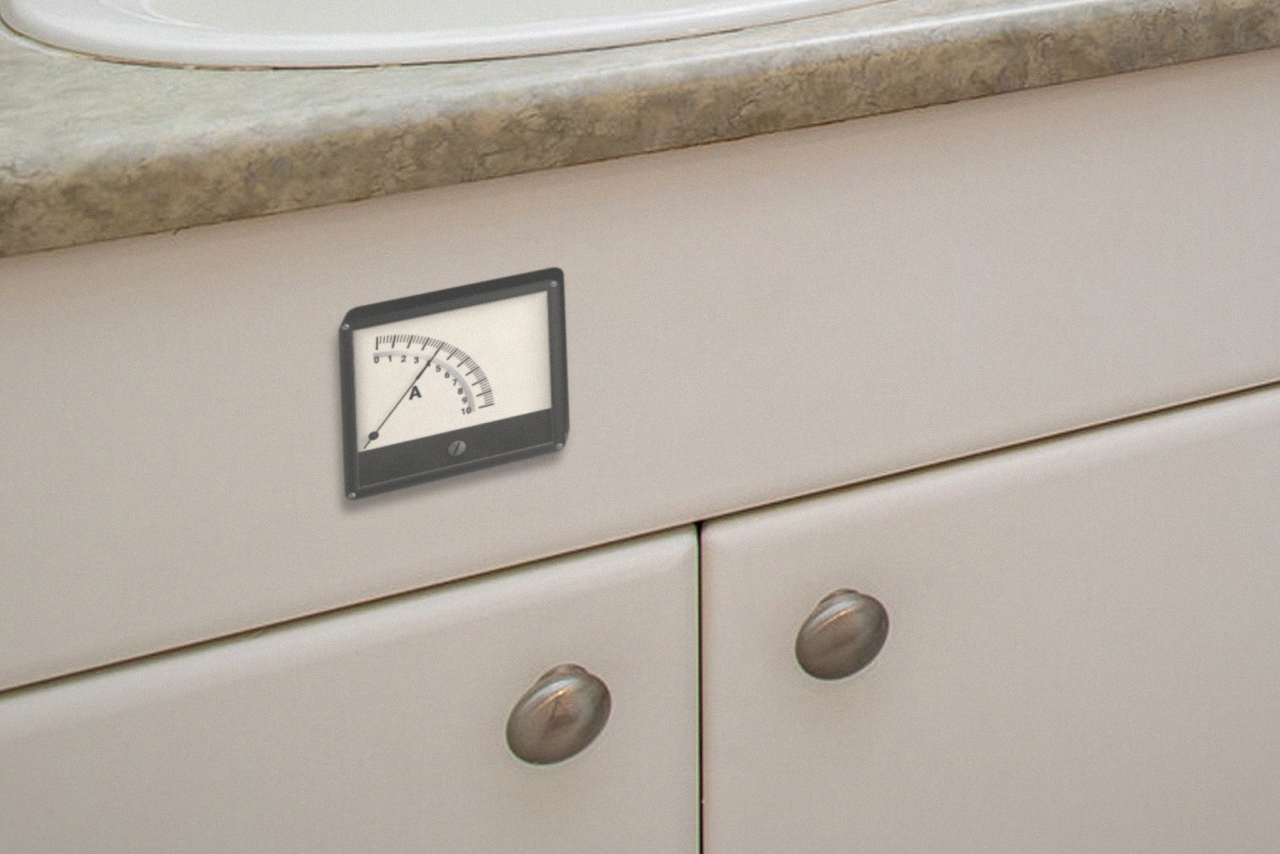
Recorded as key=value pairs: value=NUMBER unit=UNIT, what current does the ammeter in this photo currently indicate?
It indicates value=4 unit=A
